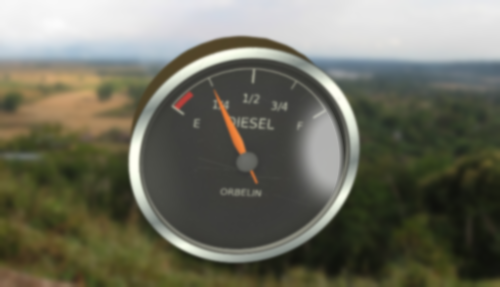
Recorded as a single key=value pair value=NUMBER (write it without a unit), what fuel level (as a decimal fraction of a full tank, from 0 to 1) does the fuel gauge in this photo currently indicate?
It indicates value=0.25
